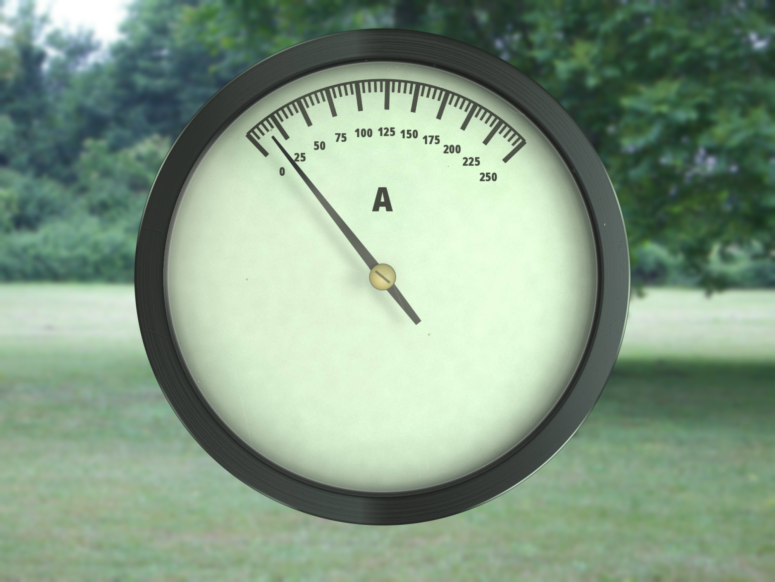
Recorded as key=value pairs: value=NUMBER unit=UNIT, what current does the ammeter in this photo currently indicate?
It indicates value=15 unit=A
